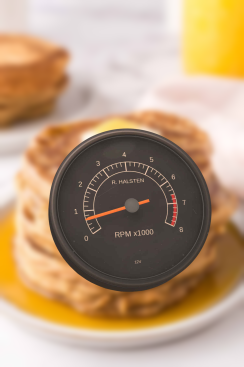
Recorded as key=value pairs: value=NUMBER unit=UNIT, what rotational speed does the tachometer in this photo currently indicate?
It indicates value=600 unit=rpm
